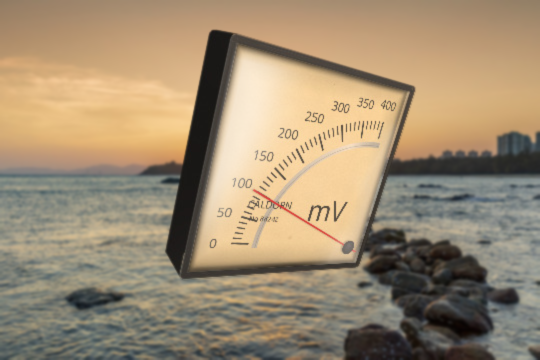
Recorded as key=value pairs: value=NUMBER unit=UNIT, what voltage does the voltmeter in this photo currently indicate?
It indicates value=100 unit=mV
